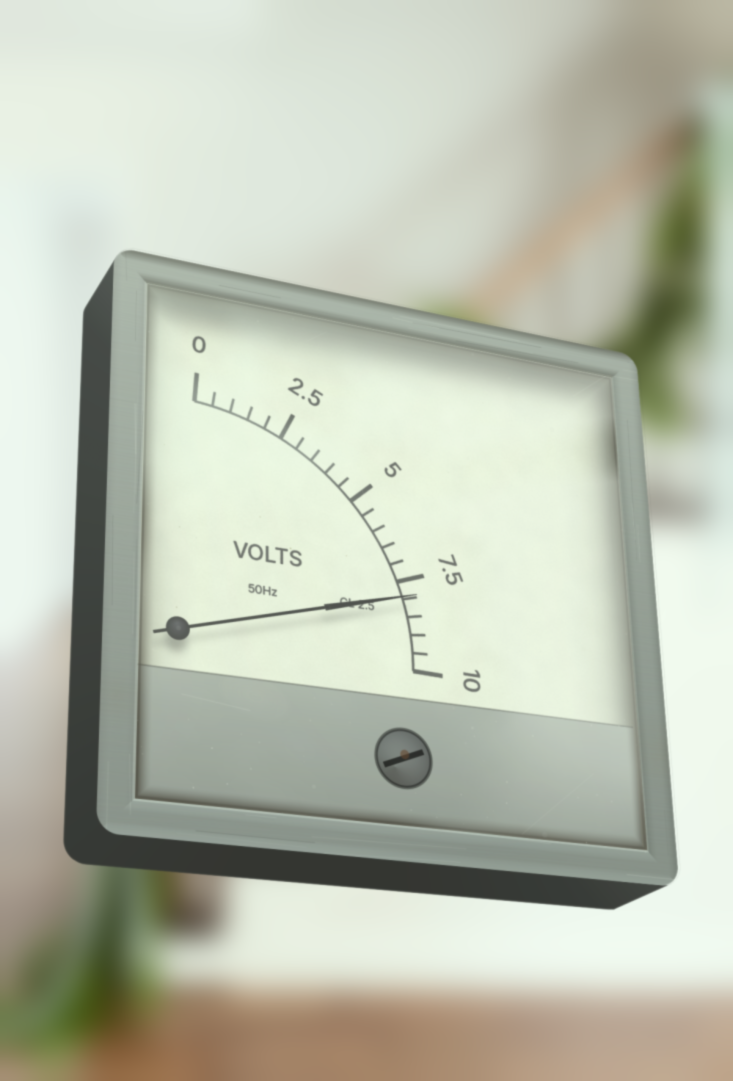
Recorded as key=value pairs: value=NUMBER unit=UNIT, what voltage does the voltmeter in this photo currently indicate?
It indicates value=8 unit=V
